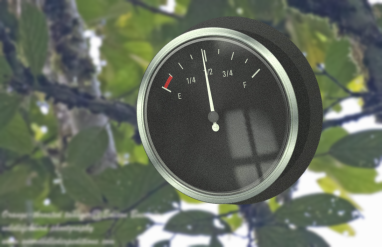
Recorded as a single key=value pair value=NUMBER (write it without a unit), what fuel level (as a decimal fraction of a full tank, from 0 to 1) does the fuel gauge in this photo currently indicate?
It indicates value=0.5
